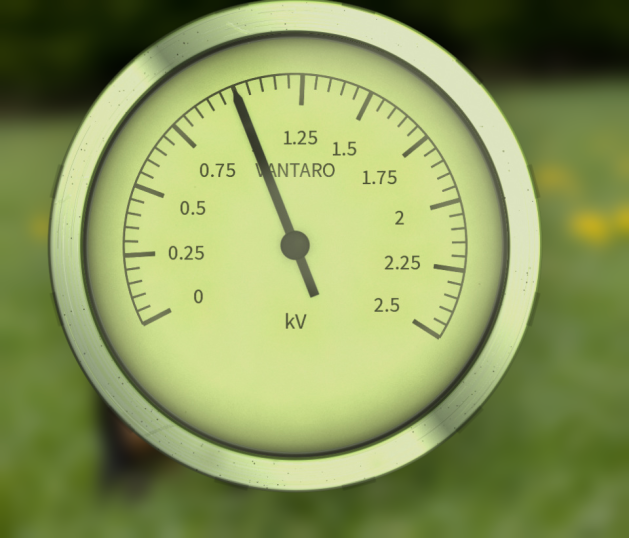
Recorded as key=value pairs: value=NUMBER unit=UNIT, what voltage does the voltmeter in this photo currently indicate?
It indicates value=1 unit=kV
